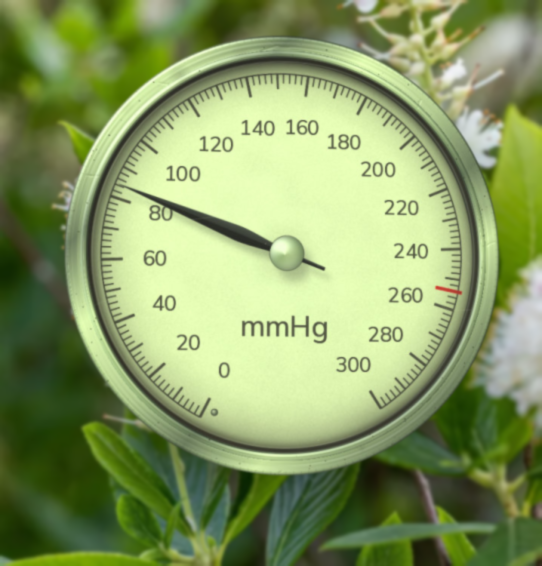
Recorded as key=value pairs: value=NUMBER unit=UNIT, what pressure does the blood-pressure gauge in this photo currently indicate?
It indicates value=84 unit=mmHg
